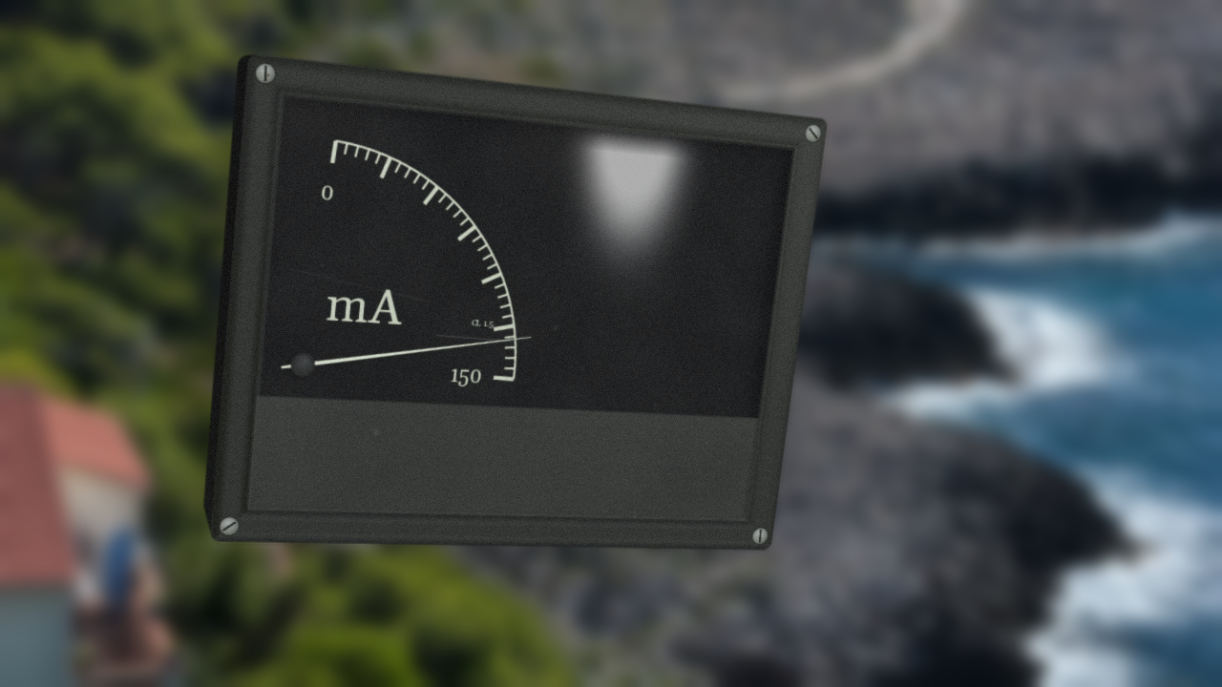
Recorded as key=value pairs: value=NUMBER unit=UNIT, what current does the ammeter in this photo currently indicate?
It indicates value=130 unit=mA
